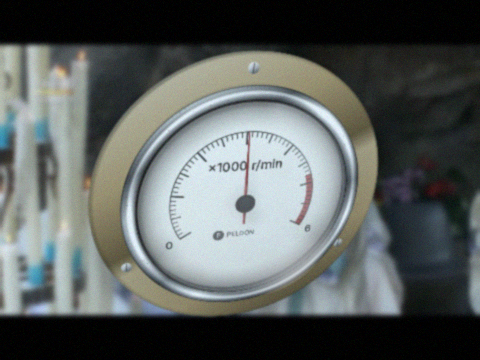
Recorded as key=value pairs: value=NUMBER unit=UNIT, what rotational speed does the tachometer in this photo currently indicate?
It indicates value=3000 unit=rpm
